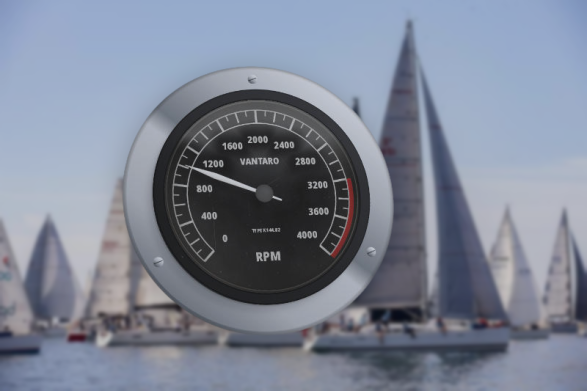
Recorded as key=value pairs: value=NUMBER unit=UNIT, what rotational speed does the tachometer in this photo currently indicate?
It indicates value=1000 unit=rpm
